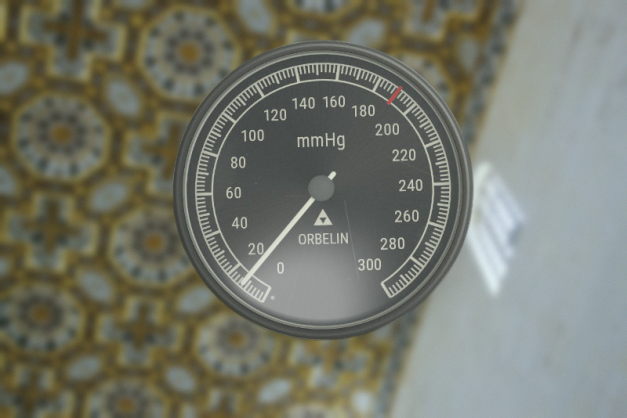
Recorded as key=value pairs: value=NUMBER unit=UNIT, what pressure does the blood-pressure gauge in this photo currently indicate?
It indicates value=12 unit=mmHg
